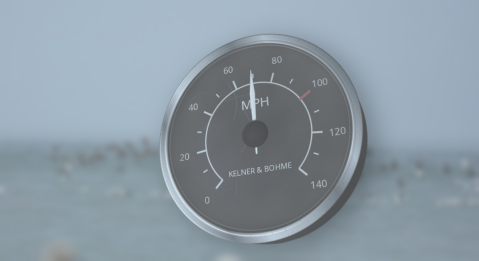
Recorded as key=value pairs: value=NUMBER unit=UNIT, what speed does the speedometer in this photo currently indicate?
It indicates value=70 unit=mph
